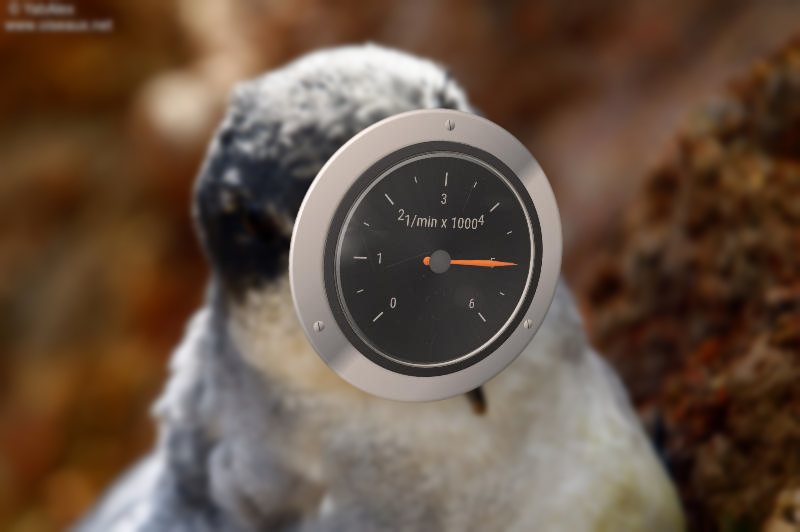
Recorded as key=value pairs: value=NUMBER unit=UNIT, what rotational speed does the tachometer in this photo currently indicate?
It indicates value=5000 unit=rpm
